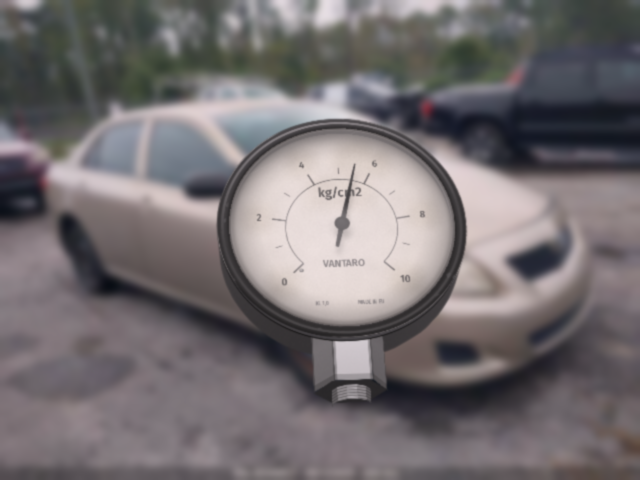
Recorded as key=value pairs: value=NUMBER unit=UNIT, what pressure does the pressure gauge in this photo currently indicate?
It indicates value=5.5 unit=kg/cm²
